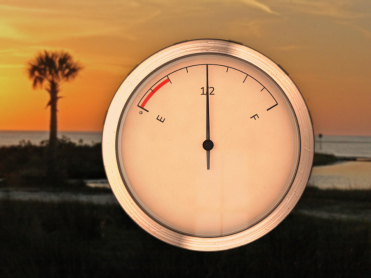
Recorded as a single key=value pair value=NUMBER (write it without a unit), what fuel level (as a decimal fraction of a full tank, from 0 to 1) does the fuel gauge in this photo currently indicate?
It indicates value=0.5
